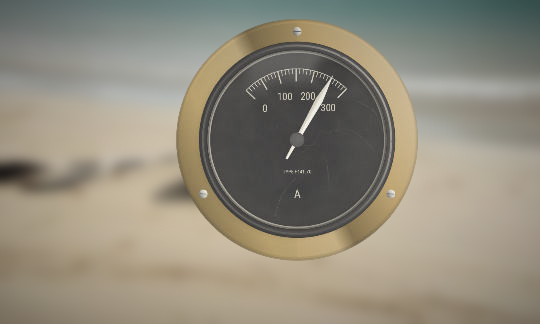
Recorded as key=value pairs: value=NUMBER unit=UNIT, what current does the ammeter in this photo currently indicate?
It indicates value=250 unit=A
